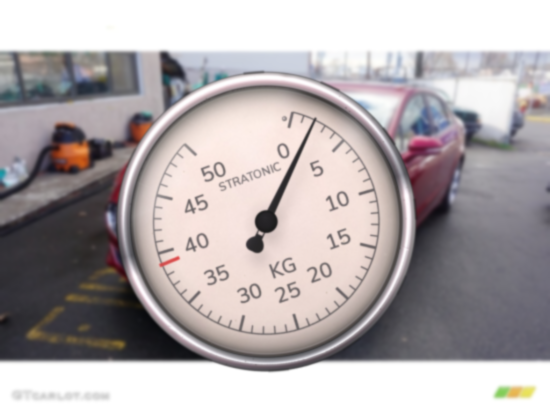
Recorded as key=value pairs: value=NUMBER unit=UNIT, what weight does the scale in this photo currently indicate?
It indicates value=2 unit=kg
